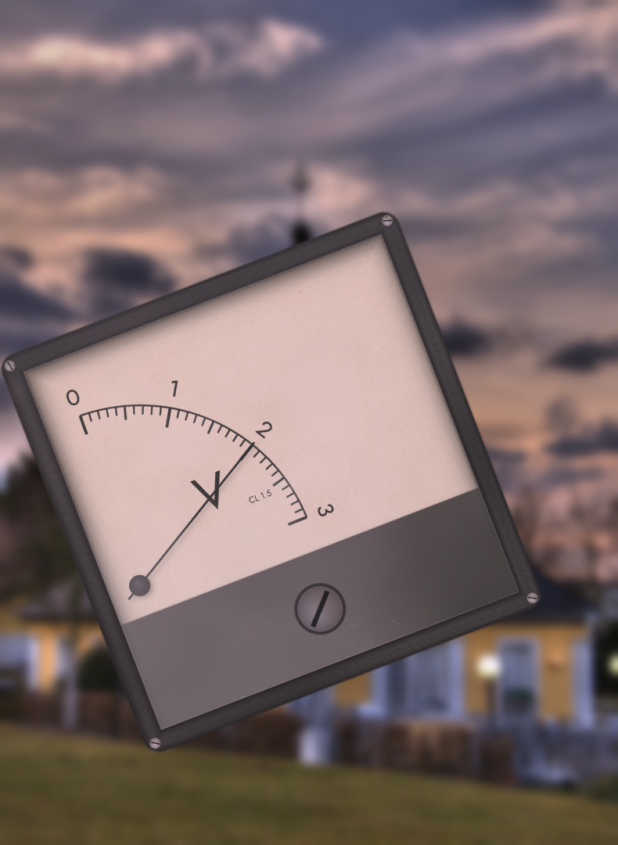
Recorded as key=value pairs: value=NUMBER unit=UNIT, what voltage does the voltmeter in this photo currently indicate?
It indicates value=2 unit=V
